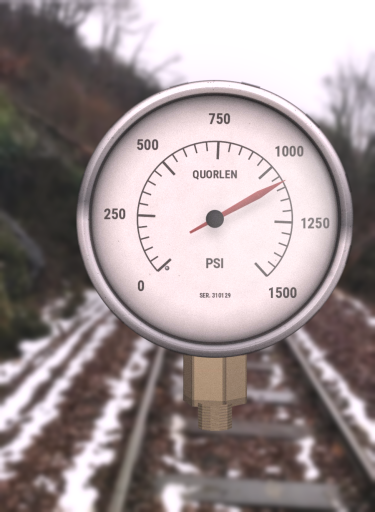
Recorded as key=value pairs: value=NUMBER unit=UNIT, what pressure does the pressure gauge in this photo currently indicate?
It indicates value=1075 unit=psi
